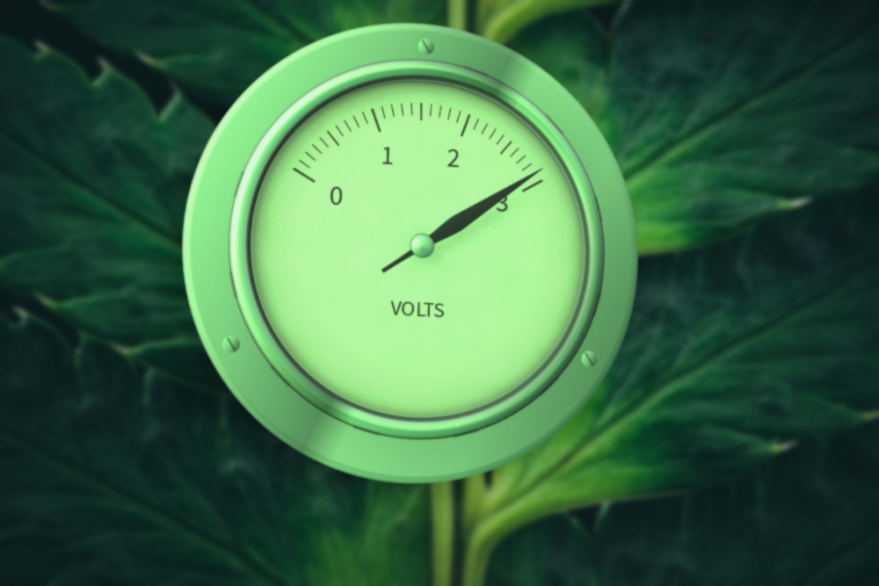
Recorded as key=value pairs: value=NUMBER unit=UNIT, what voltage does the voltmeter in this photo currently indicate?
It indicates value=2.9 unit=V
